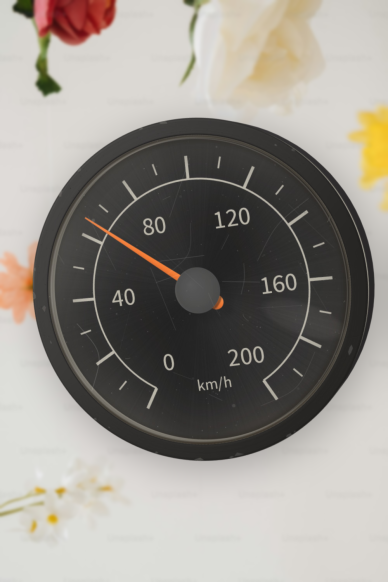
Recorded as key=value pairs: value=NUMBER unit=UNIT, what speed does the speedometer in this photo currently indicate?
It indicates value=65 unit=km/h
